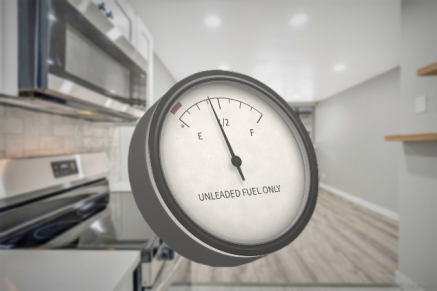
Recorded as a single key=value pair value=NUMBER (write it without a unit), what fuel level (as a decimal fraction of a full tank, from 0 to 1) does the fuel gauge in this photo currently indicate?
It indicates value=0.375
